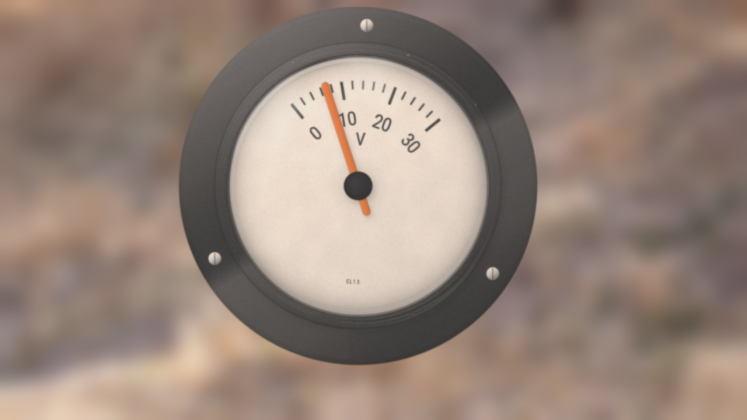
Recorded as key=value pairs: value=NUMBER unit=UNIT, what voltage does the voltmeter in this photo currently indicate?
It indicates value=7 unit=V
